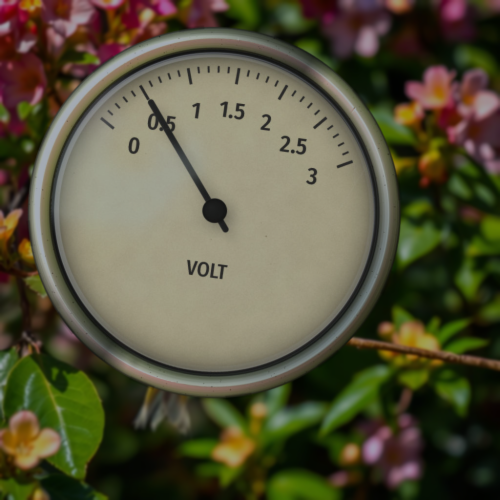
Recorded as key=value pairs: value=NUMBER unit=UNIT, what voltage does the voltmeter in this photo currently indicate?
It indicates value=0.5 unit=V
